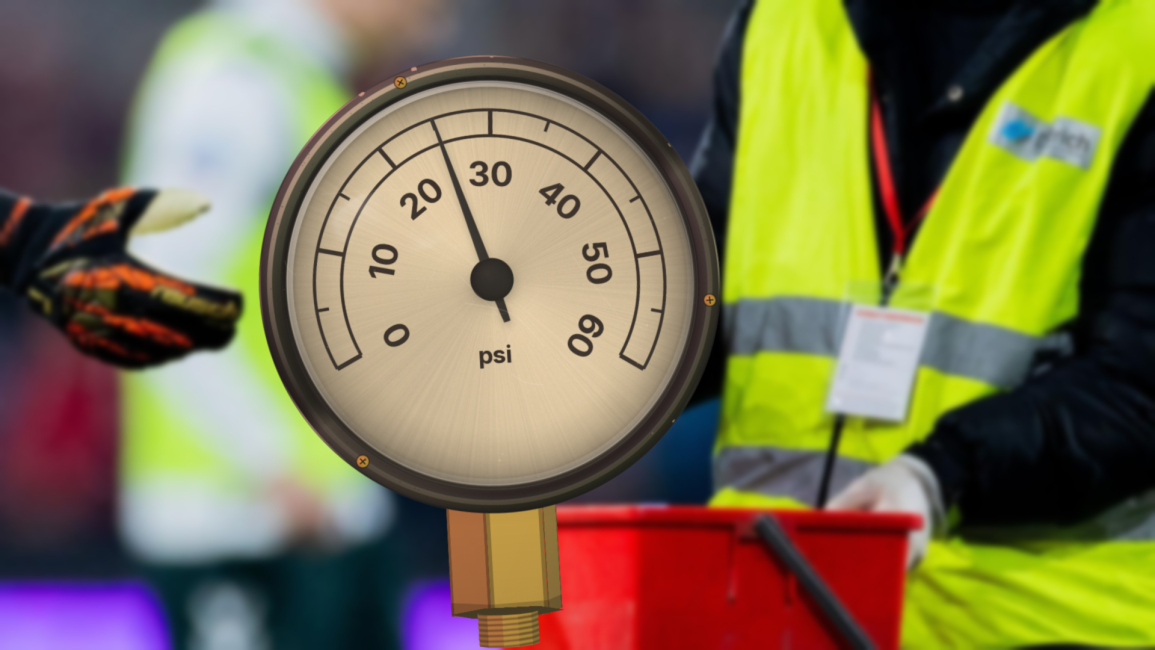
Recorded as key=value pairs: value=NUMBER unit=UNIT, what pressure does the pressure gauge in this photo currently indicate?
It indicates value=25 unit=psi
